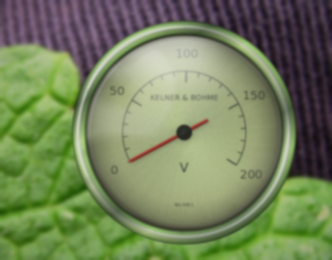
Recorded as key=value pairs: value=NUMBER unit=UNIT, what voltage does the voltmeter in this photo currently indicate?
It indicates value=0 unit=V
